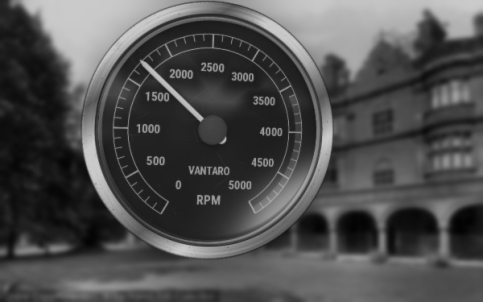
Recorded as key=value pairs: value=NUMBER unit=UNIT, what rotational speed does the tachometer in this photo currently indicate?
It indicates value=1700 unit=rpm
